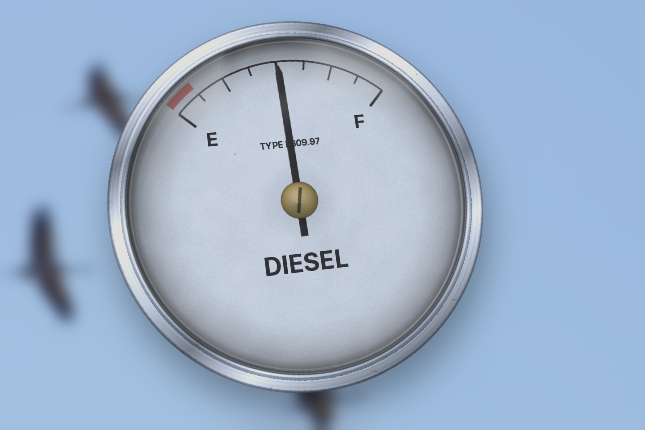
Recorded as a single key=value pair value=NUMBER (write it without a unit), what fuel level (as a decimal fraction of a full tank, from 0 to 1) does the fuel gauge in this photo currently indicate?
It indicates value=0.5
